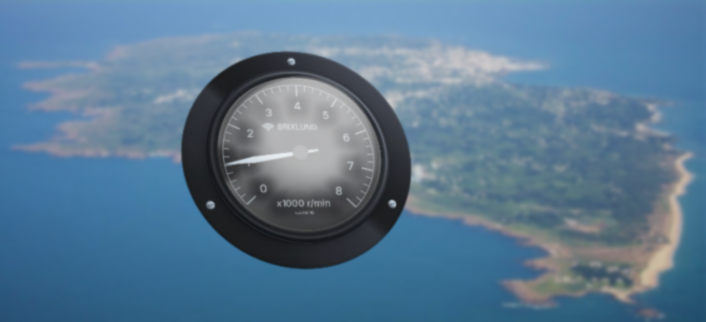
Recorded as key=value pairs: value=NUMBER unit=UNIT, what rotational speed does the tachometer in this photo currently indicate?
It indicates value=1000 unit=rpm
